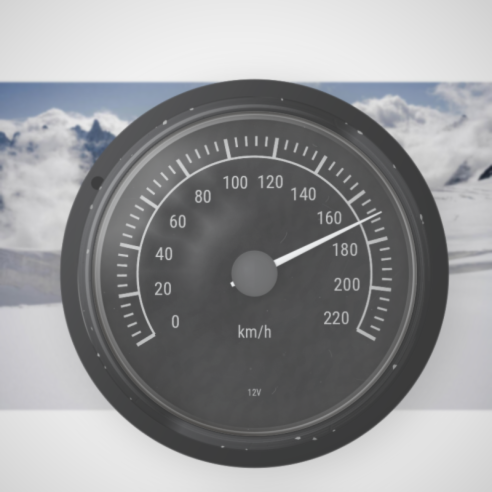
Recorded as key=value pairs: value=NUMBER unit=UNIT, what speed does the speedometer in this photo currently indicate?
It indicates value=170 unit=km/h
